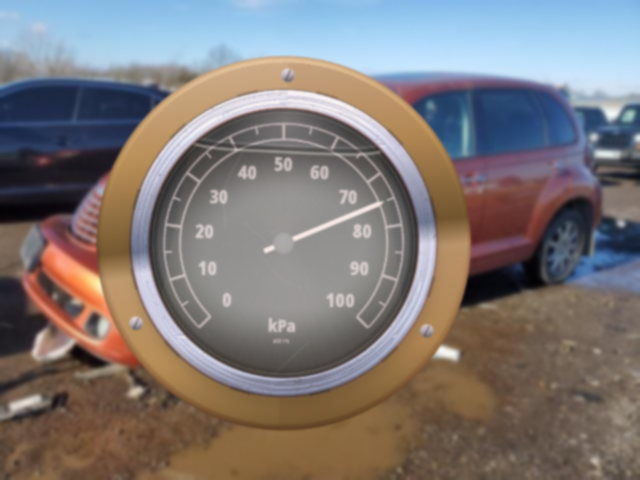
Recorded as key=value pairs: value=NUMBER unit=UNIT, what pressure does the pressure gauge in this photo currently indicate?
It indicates value=75 unit=kPa
